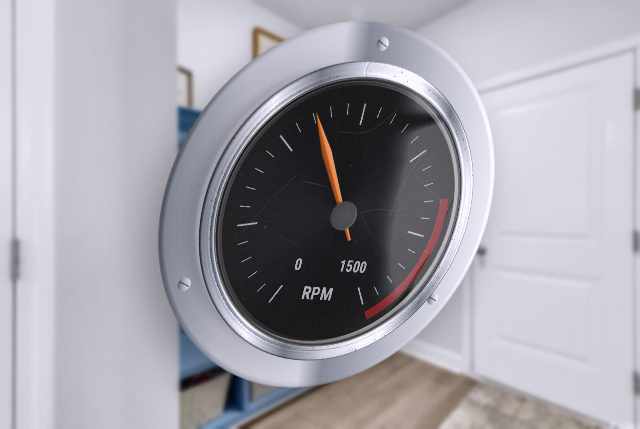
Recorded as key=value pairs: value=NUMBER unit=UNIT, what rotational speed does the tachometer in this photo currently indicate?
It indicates value=600 unit=rpm
